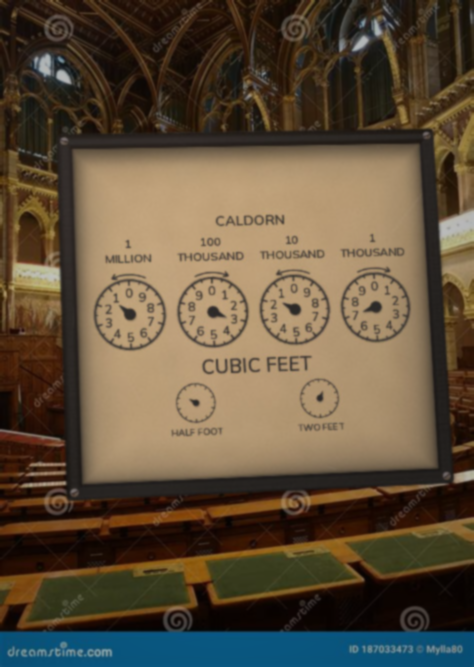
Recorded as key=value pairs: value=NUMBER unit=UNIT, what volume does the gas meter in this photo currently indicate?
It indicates value=131700 unit=ft³
